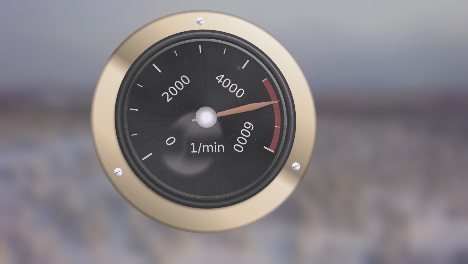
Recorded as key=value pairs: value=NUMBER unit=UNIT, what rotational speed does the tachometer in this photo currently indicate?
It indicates value=5000 unit=rpm
